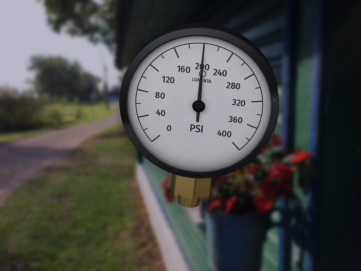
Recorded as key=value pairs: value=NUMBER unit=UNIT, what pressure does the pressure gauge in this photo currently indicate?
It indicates value=200 unit=psi
